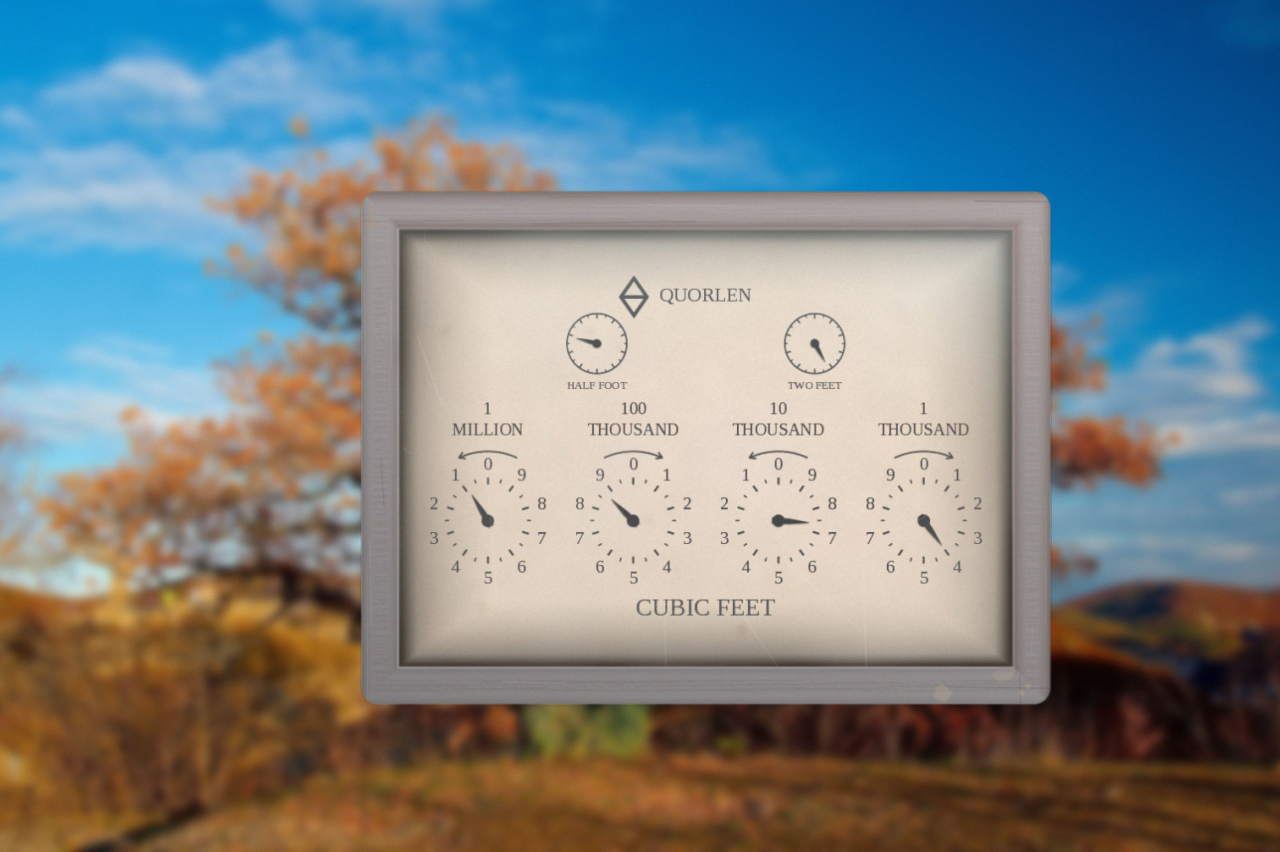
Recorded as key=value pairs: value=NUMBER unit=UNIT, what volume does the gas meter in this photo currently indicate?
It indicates value=87400 unit=ft³
